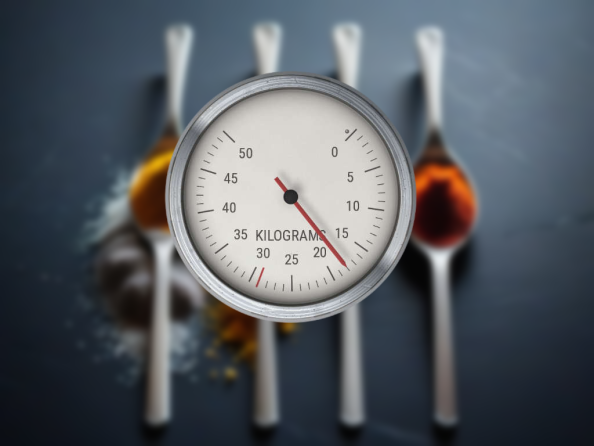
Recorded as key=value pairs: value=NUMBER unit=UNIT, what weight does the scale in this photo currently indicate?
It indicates value=18 unit=kg
